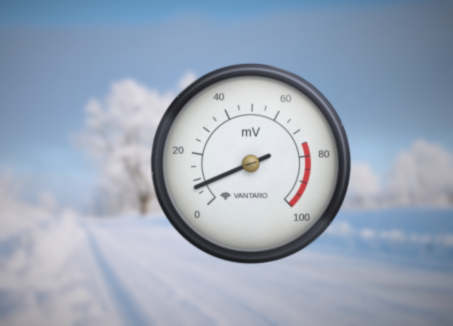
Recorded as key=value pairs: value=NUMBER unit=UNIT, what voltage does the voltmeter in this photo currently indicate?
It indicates value=7.5 unit=mV
